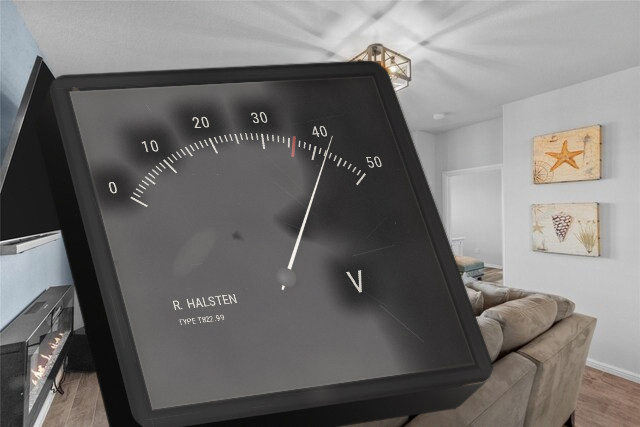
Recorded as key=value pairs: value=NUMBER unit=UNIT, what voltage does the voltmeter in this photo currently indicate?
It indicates value=42 unit=V
